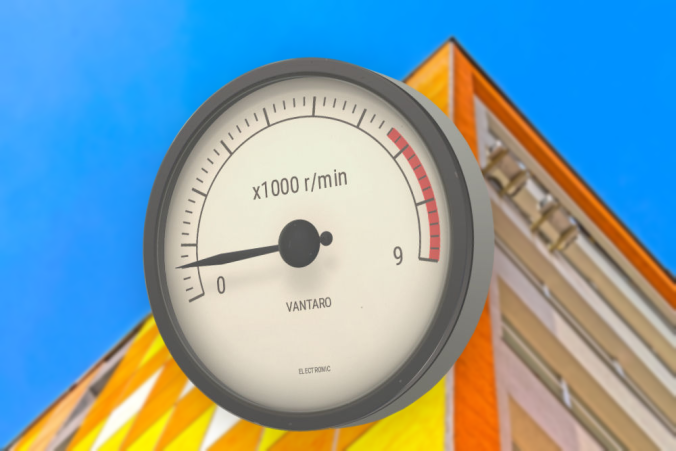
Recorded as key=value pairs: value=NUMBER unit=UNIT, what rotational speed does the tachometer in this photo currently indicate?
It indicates value=600 unit=rpm
